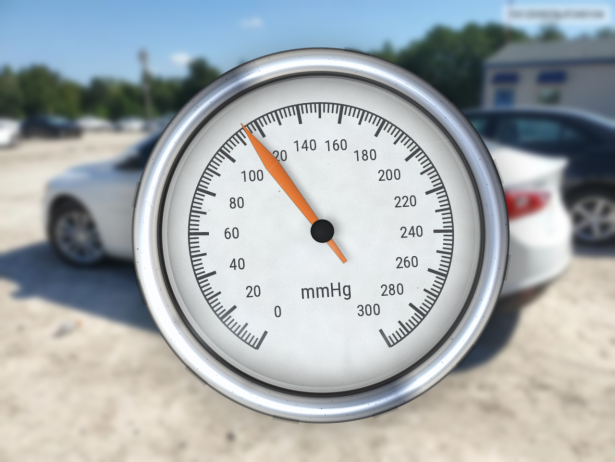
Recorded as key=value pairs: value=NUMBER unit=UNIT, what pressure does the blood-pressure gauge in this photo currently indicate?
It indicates value=114 unit=mmHg
